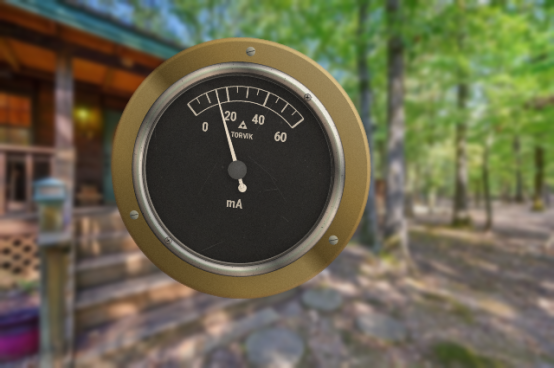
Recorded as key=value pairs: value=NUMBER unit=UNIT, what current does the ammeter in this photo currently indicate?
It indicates value=15 unit=mA
